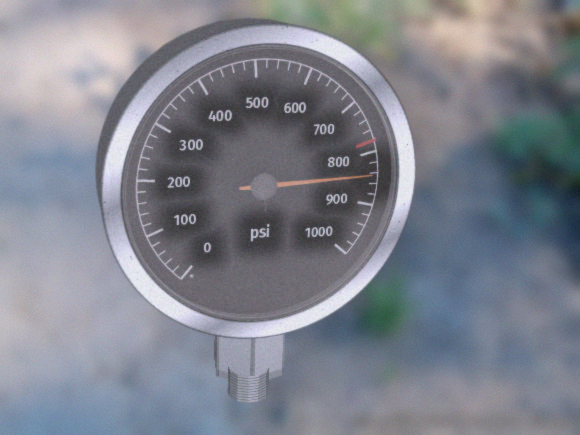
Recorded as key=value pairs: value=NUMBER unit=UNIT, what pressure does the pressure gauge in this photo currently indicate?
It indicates value=840 unit=psi
